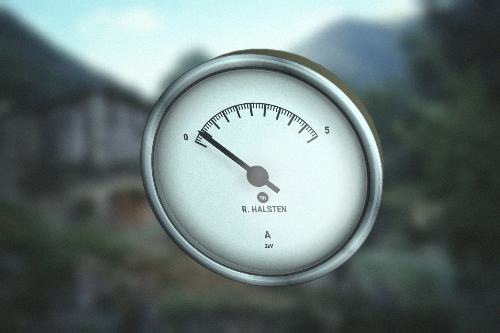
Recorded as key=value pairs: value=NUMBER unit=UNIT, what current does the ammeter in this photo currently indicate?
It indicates value=0.5 unit=A
